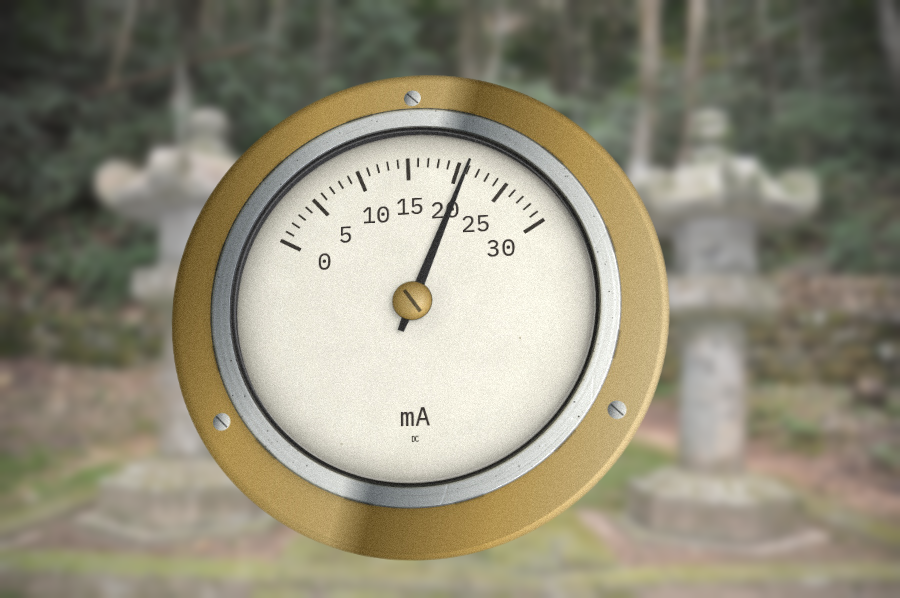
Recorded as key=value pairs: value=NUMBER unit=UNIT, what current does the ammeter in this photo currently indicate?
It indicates value=21 unit=mA
